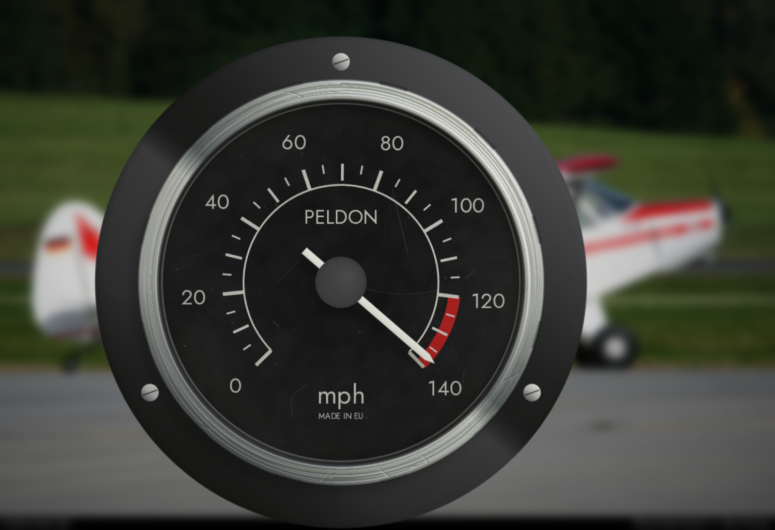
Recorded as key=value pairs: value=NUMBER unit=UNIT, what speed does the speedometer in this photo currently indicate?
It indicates value=137.5 unit=mph
